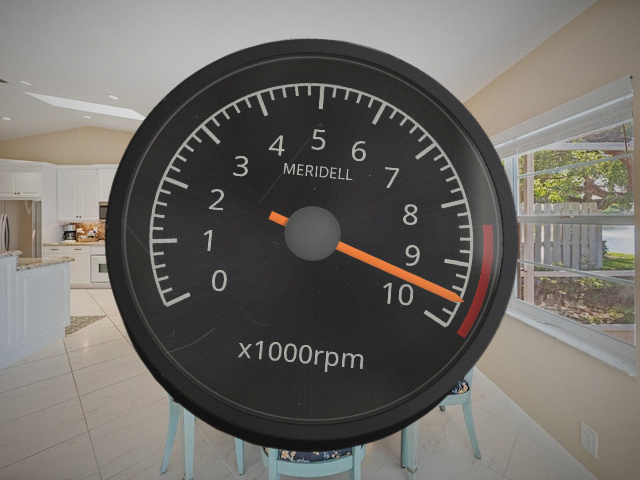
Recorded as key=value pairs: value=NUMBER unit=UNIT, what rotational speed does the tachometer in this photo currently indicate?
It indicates value=9600 unit=rpm
